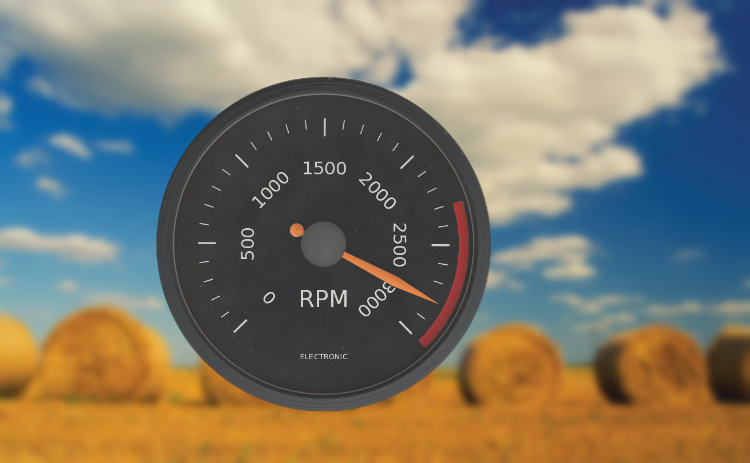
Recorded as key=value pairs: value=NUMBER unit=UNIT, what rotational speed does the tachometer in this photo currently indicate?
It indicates value=2800 unit=rpm
